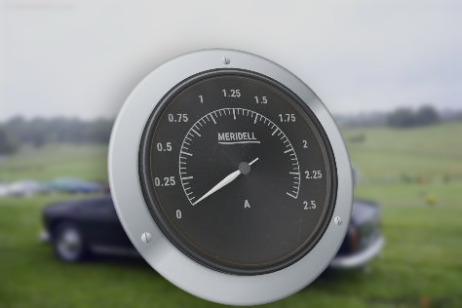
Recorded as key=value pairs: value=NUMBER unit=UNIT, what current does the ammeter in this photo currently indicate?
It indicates value=0 unit=A
